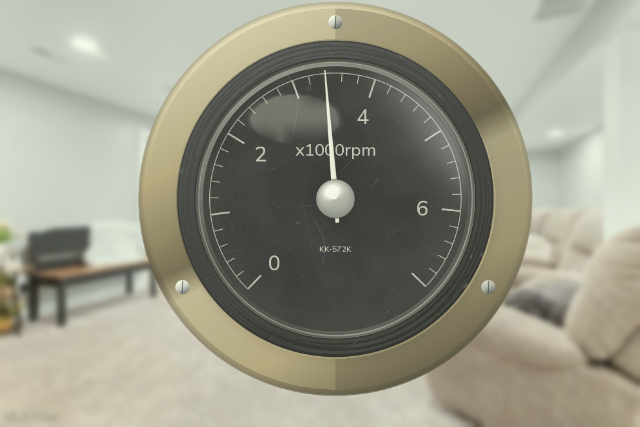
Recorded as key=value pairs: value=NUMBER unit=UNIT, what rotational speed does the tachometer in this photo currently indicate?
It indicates value=3400 unit=rpm
